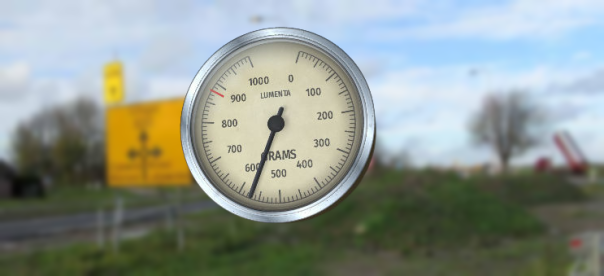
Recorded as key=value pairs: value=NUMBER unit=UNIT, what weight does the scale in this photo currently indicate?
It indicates value=570 unit=g
